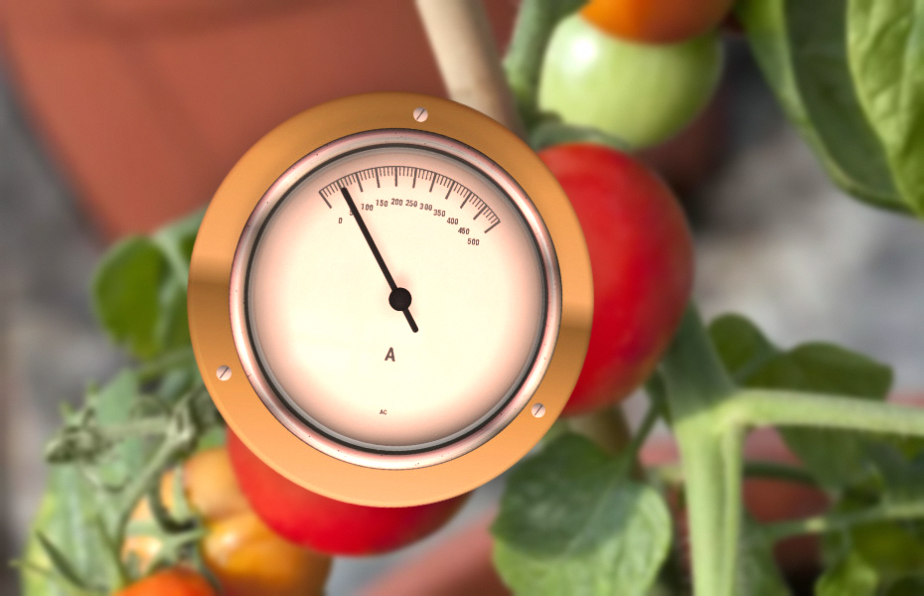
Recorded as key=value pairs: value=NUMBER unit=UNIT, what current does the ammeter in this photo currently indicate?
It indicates value=50 unit=A
